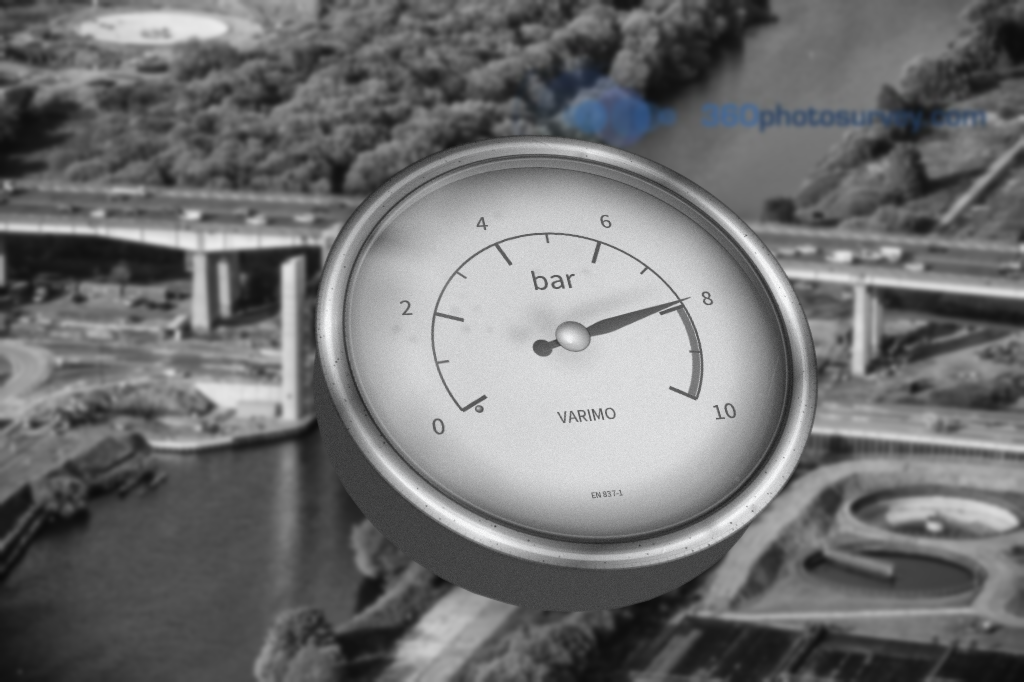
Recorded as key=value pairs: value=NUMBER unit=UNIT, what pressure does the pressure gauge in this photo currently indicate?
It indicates value=8 unit=bar
